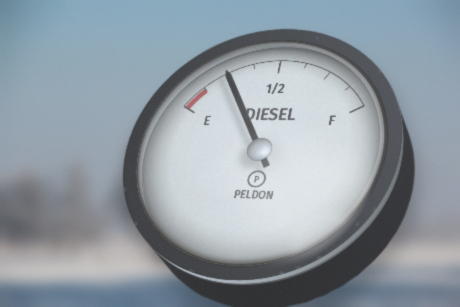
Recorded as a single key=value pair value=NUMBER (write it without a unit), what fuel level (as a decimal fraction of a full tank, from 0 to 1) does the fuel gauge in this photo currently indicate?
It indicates value=0.25
